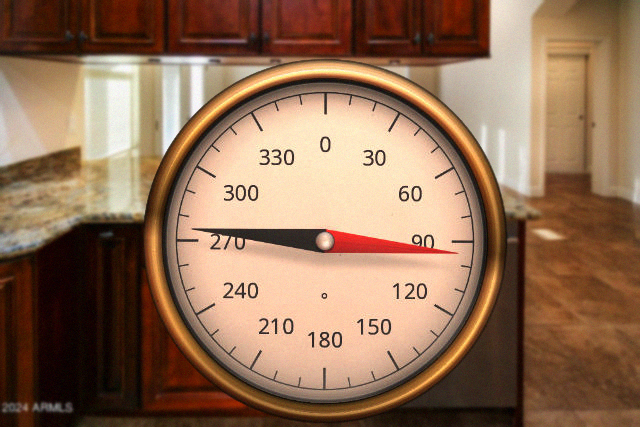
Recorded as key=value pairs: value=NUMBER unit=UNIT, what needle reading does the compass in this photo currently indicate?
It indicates value=95 unit=°
